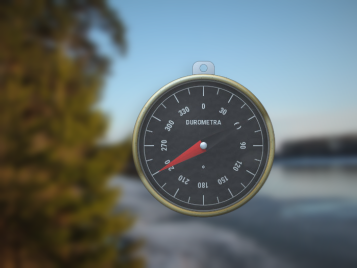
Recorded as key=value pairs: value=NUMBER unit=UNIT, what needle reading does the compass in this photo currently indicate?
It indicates value=240 unit=°
